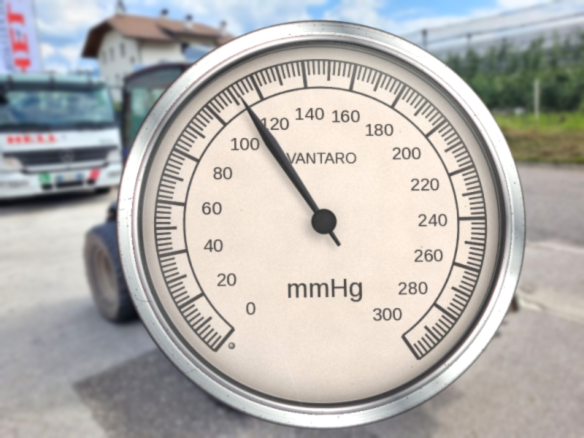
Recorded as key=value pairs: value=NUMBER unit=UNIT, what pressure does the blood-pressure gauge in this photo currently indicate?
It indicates value=112 unit=mmHg
